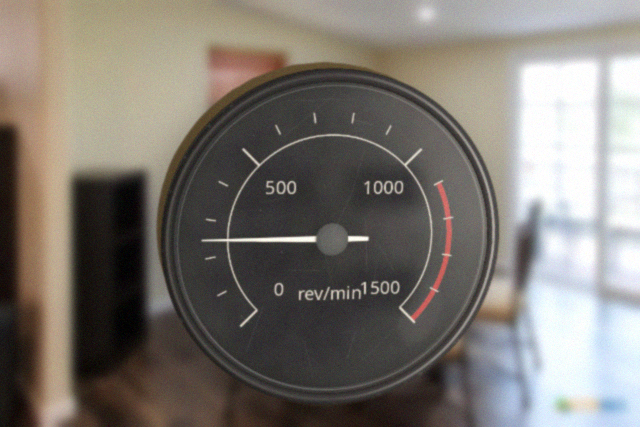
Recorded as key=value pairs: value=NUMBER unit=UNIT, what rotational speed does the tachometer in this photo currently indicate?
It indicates value=250 unit=rpm
